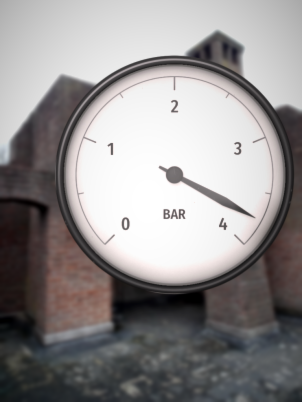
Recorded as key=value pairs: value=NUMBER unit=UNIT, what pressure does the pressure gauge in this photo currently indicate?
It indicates value=3.75 unit=bar
